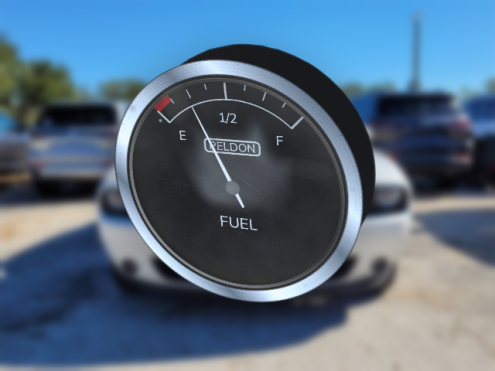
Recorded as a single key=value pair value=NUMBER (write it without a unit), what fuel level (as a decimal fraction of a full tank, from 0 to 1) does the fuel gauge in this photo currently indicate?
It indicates value=0.25
